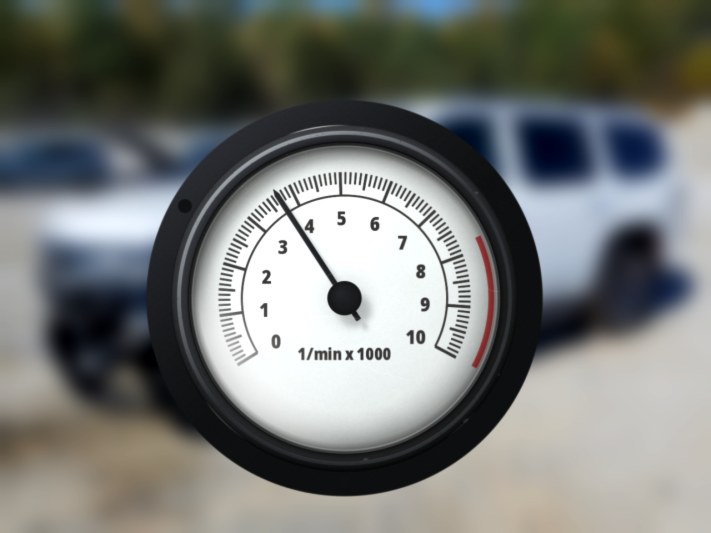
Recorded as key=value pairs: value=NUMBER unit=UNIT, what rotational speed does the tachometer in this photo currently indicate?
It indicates value=3700 unit=rpm
